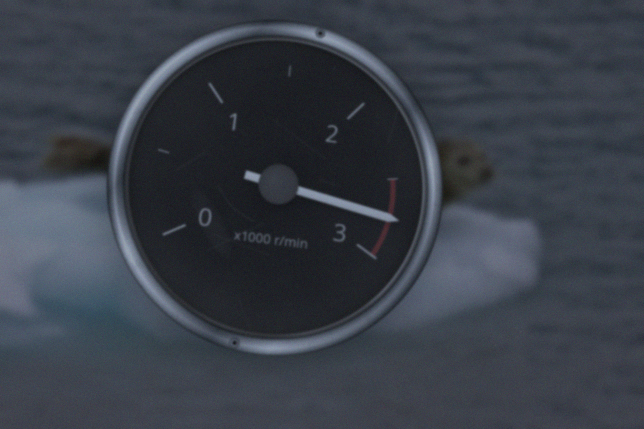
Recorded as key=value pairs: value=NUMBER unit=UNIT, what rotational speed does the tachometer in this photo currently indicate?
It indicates value=2750 unit=rpm
